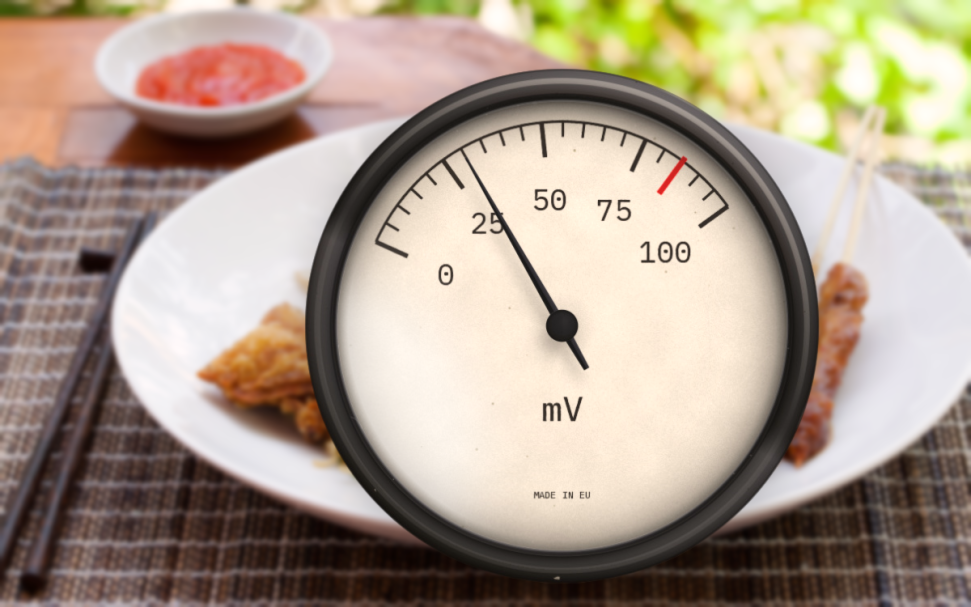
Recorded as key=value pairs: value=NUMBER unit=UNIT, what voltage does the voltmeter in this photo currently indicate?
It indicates value=30 unit=mV
